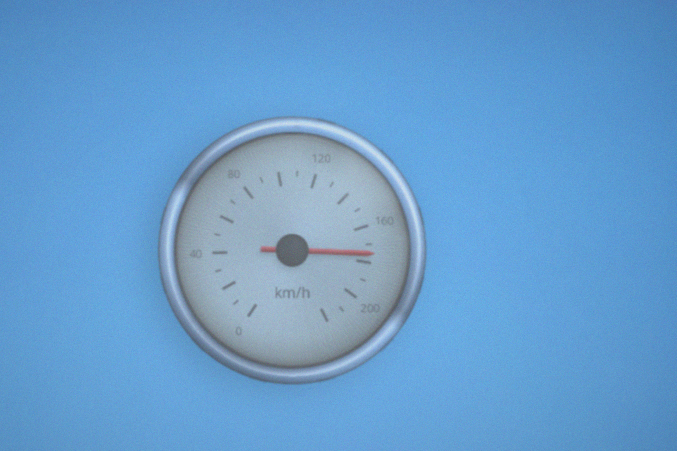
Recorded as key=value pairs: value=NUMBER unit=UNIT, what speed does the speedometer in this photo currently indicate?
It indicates value=175 unit=km/h
